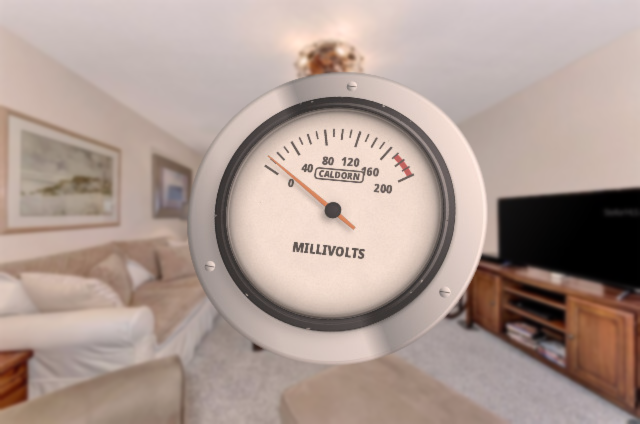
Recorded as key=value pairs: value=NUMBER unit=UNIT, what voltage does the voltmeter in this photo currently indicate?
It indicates value=10 unit=mV
